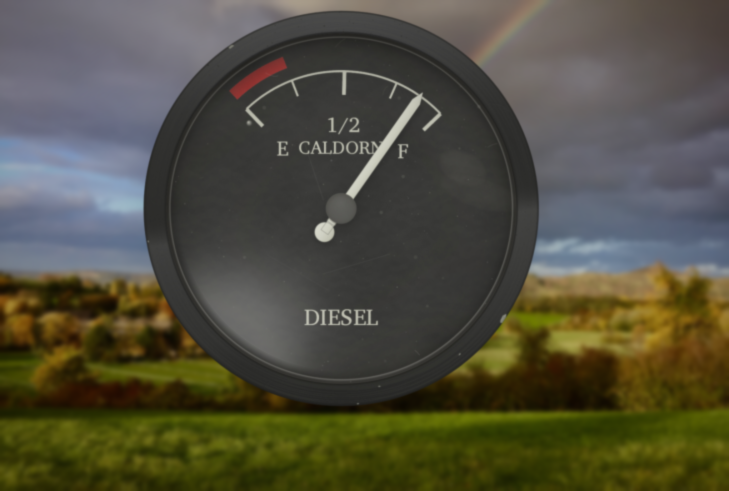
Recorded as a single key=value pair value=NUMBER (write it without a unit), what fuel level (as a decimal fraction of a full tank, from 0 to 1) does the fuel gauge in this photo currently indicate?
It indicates value=0.875
